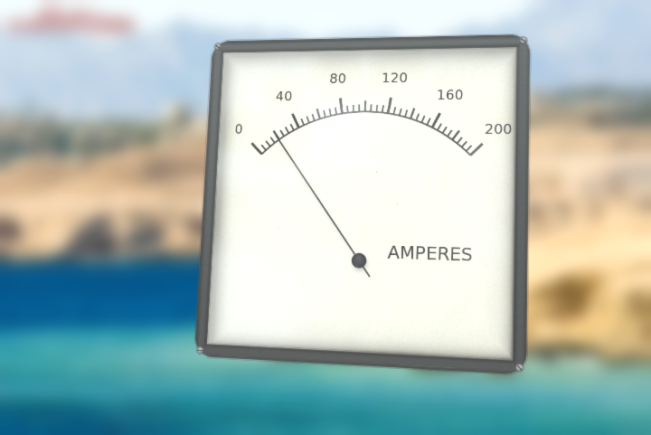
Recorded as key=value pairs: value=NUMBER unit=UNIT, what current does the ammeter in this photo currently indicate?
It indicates value=20 unit=A
